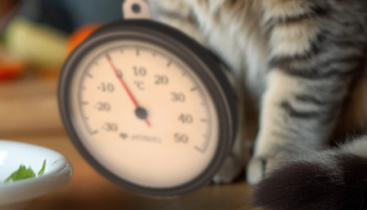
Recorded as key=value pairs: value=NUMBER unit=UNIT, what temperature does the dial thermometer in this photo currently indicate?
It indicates value=0 unit=°C
